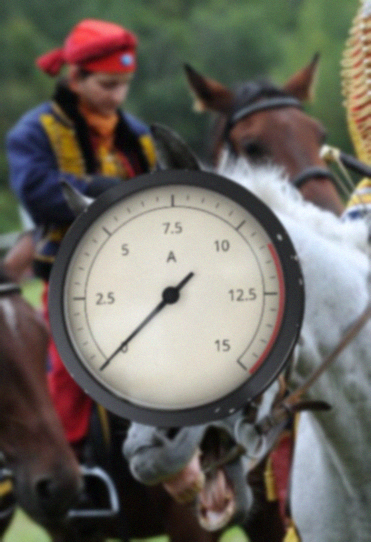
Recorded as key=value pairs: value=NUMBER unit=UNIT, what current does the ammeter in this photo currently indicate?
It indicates value=0 unit=A
